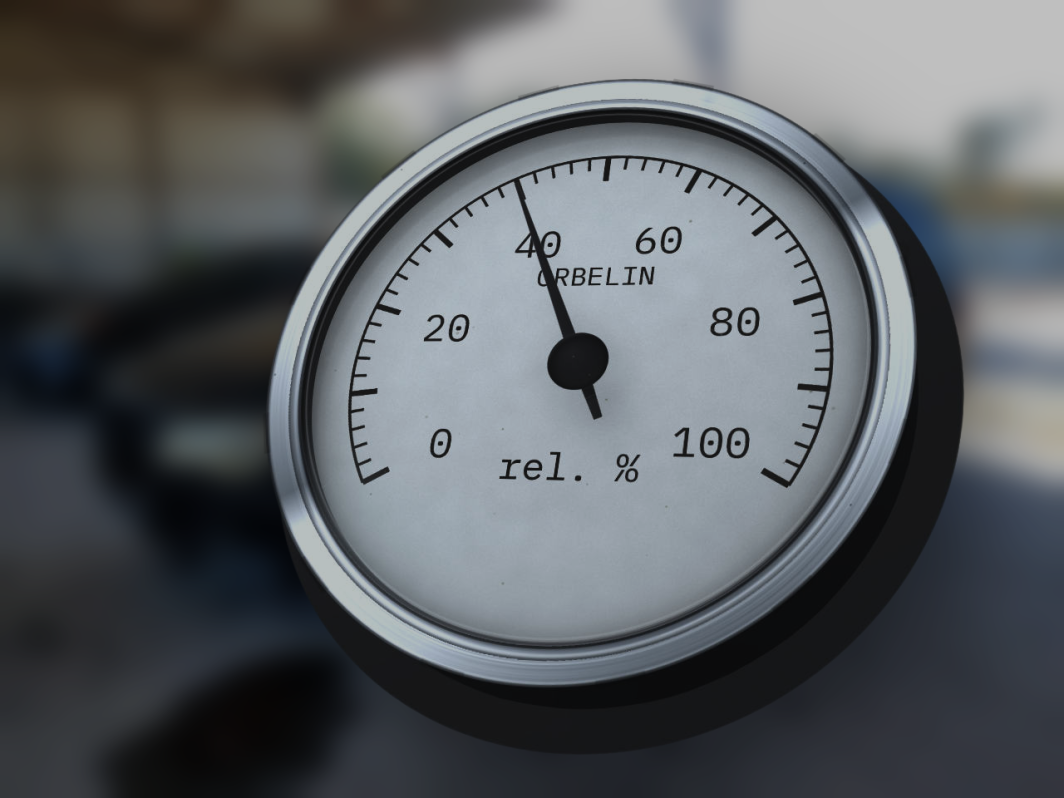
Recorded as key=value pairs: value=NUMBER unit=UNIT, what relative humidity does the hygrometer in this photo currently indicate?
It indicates value=40 unit=%
